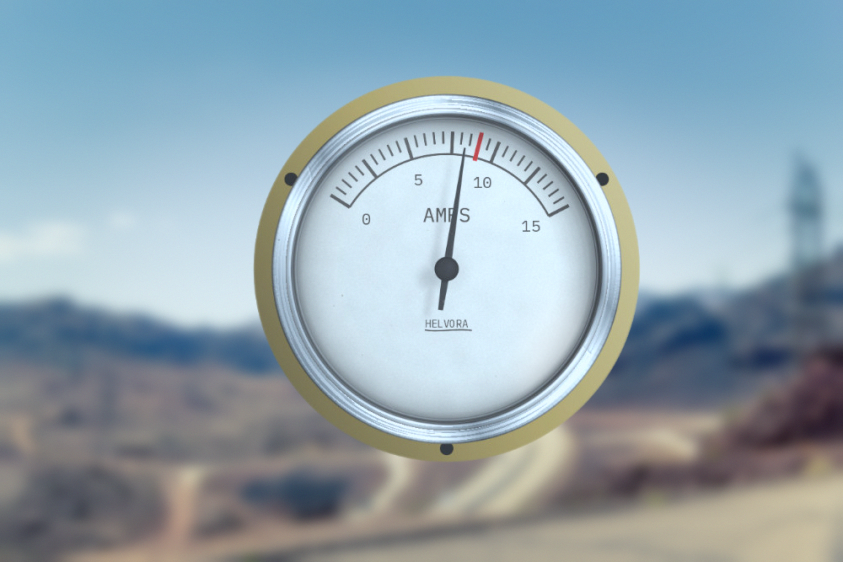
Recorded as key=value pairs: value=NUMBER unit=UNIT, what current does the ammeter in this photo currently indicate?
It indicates value=8.25 unit=A
